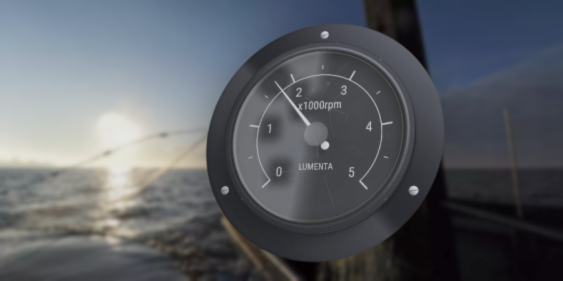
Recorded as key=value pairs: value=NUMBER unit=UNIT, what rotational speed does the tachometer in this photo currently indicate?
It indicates value=1750 unit=rpm
